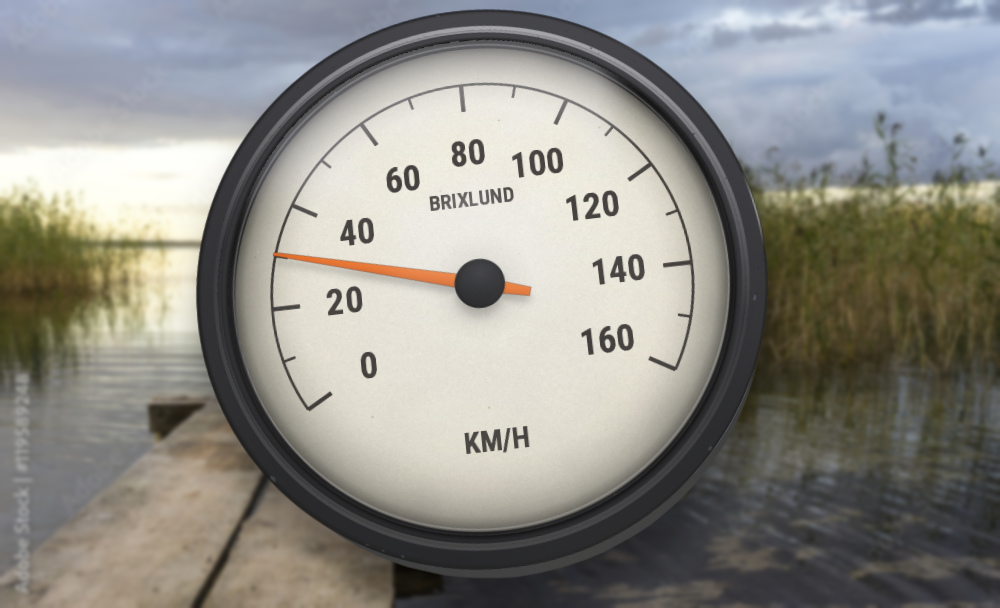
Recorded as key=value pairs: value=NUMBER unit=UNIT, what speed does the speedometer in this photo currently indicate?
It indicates value=30 unit=km/h
